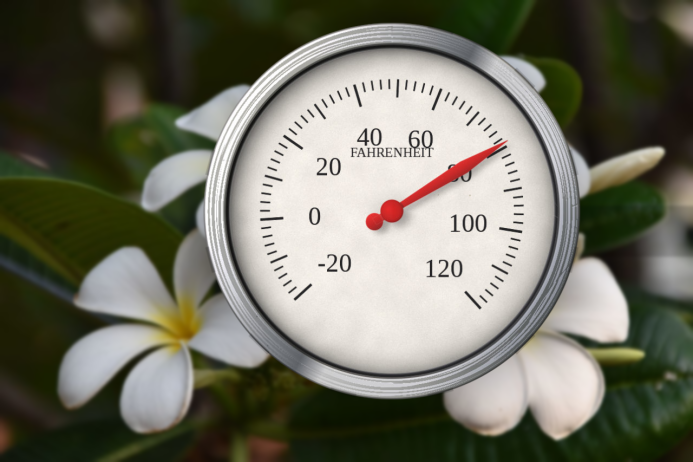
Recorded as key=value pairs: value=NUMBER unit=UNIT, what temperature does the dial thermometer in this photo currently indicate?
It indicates value=79 unit=°F
